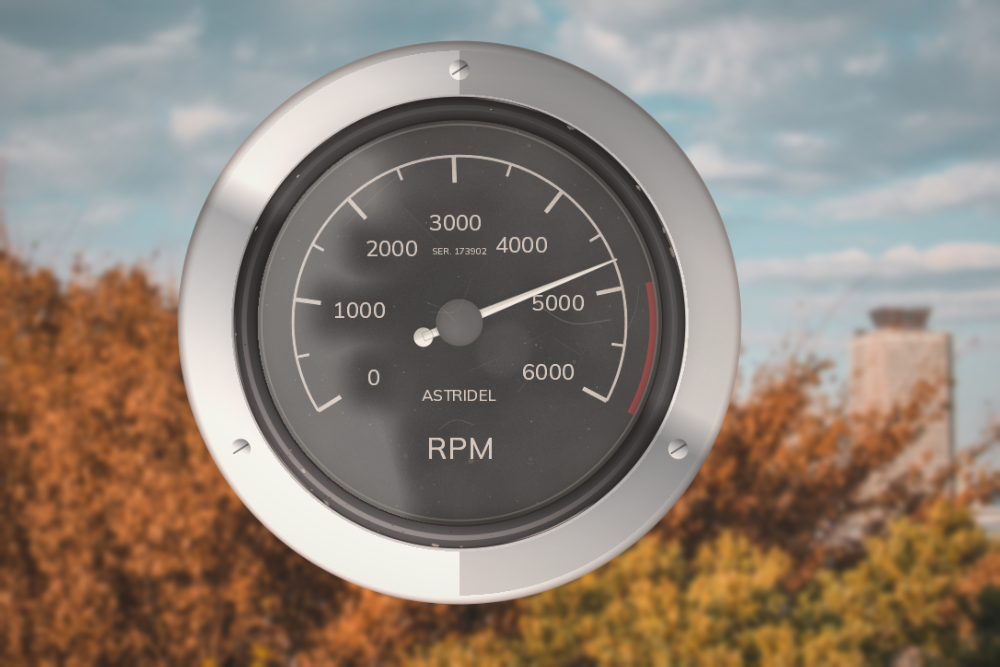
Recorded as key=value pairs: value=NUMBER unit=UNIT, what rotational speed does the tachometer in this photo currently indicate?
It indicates value=4750 unit=rpm
